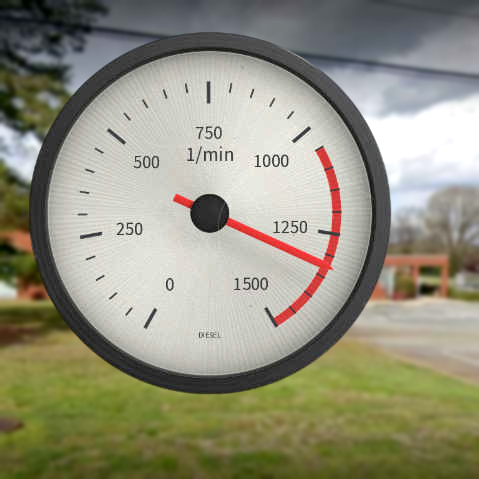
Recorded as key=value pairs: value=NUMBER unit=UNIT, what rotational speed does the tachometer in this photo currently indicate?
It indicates value=1325 unit=rpm
